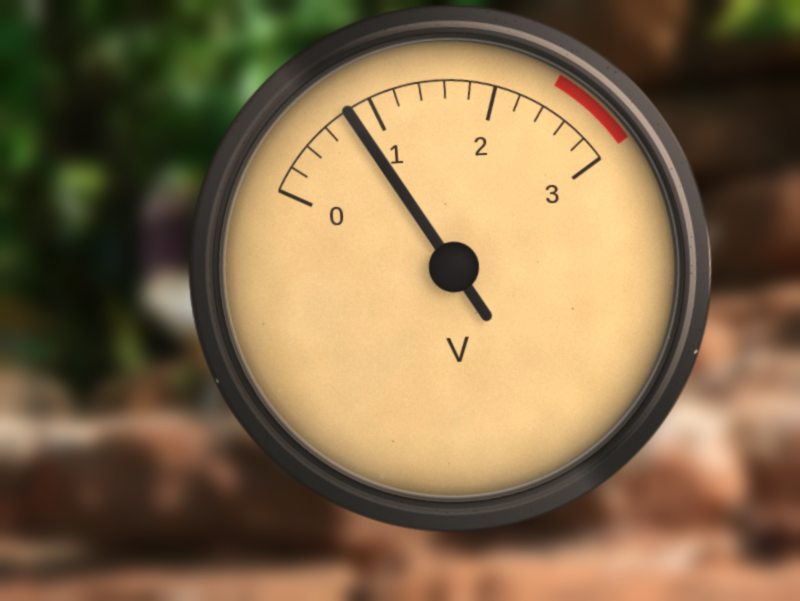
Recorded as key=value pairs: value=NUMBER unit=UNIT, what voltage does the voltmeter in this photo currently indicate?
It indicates value=0.8 unit=V
